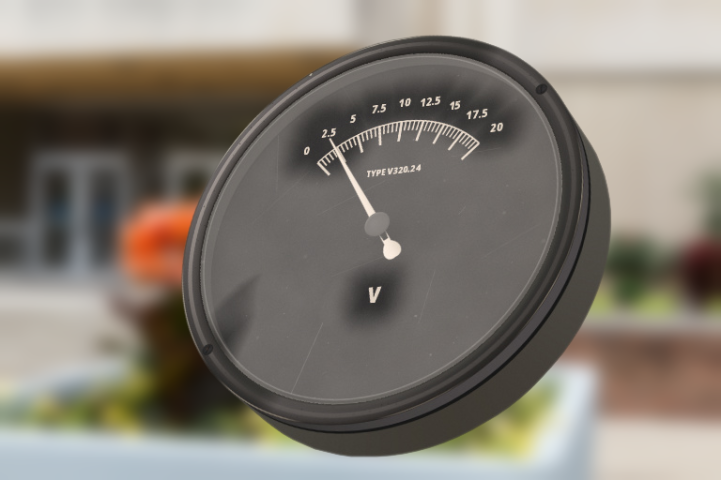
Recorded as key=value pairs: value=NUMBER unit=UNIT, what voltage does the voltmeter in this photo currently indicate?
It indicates value=2.5 unit=V
